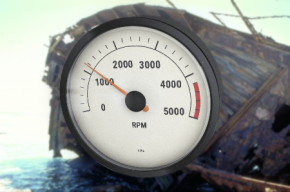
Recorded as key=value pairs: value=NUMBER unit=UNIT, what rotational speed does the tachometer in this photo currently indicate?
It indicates value=1200 unit=rpm
